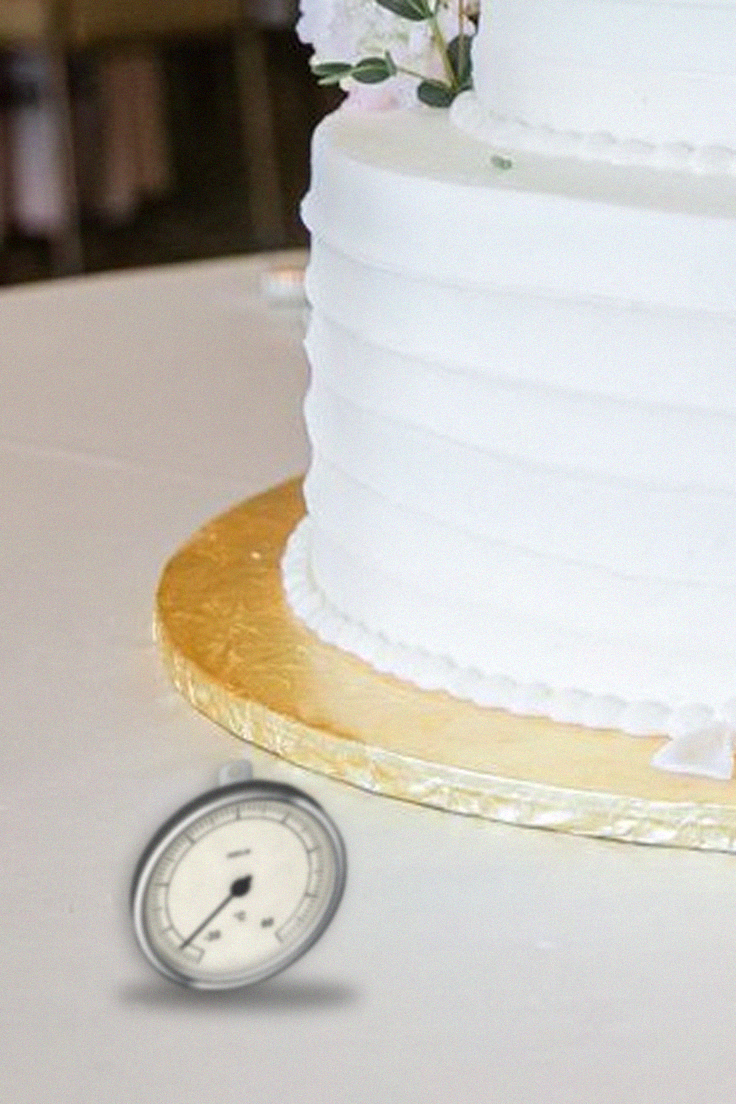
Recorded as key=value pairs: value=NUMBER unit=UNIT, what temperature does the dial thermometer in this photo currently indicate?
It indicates value=-15 unit=°C
